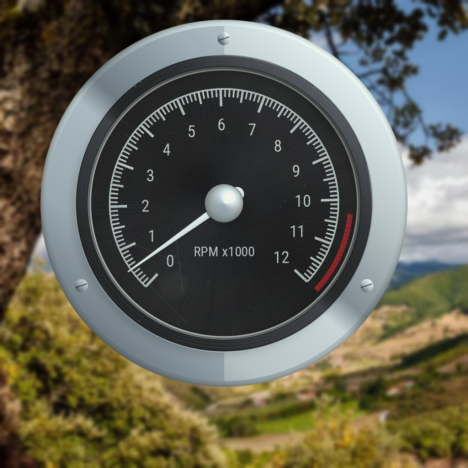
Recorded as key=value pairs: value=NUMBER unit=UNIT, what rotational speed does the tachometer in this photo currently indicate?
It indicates value=500 unit=rpm
